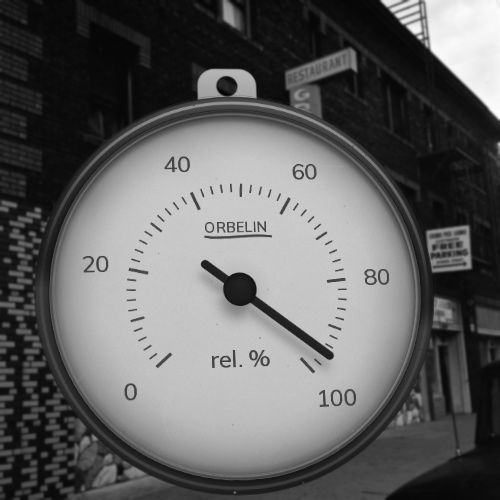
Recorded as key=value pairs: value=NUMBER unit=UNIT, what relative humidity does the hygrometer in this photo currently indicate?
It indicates value=96 unit=%
